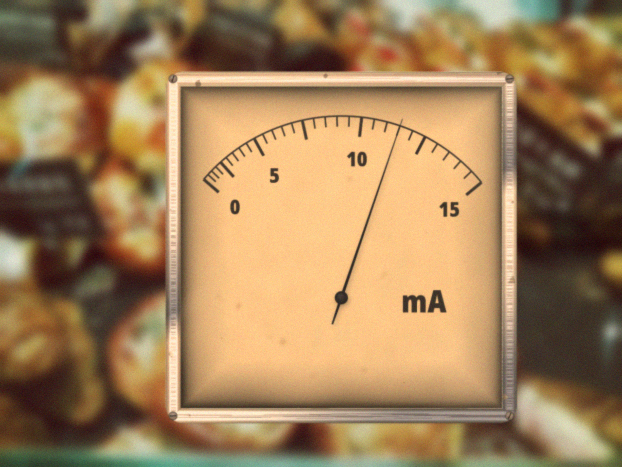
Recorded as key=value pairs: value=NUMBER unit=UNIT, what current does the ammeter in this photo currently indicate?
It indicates value=11.5 unit=mA
